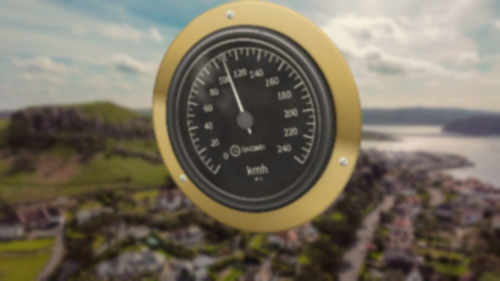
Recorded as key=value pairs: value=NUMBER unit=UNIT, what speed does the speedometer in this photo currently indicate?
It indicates value=110 unit=km/h
